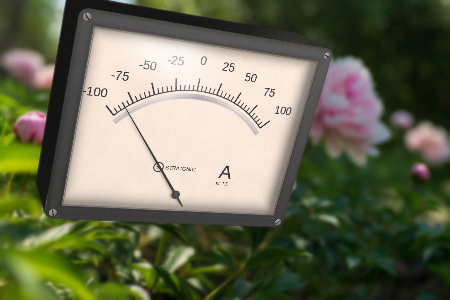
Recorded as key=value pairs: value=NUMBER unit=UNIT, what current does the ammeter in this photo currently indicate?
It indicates value=-85 unit=A
